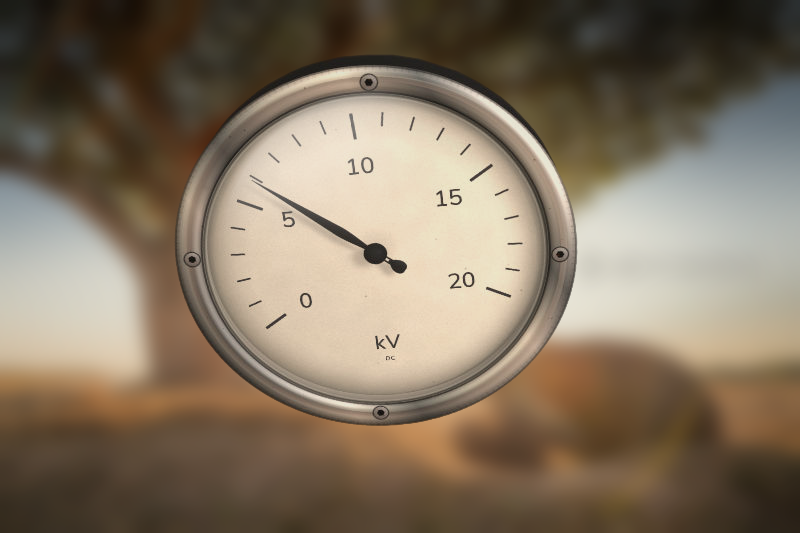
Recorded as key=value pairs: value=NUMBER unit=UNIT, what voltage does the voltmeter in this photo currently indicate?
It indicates value=6 unit=kV
